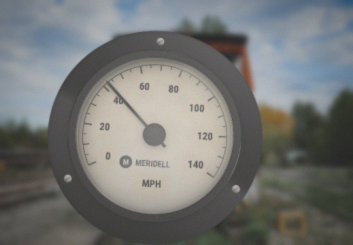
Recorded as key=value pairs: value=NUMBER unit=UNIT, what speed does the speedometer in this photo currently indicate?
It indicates value=42.5 unit=mph
